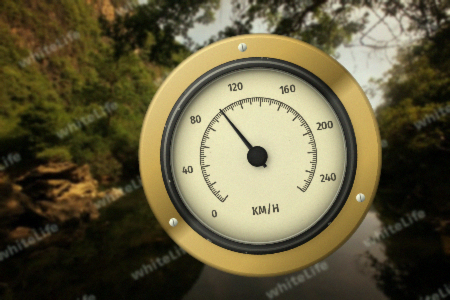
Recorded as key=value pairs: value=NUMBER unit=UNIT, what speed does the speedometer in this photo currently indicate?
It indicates value=100 unit=km/h
